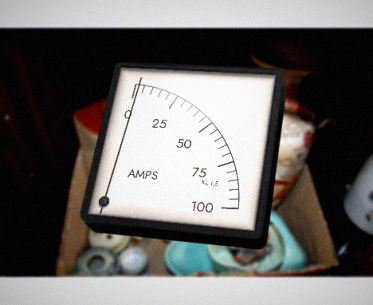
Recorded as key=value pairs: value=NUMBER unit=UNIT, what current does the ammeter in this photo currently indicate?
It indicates value=2.5 unit=A
